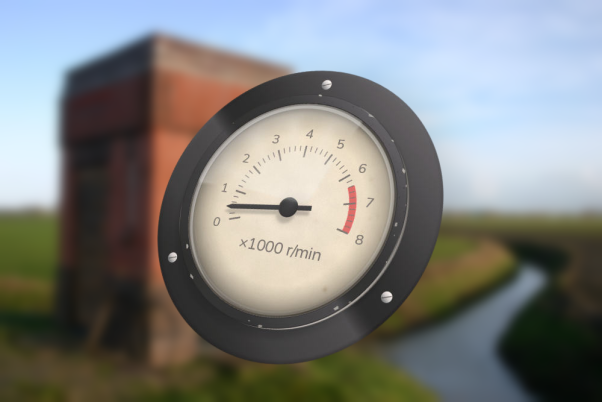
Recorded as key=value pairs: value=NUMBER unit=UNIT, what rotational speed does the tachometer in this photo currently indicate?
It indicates value=400 unit=rpm
